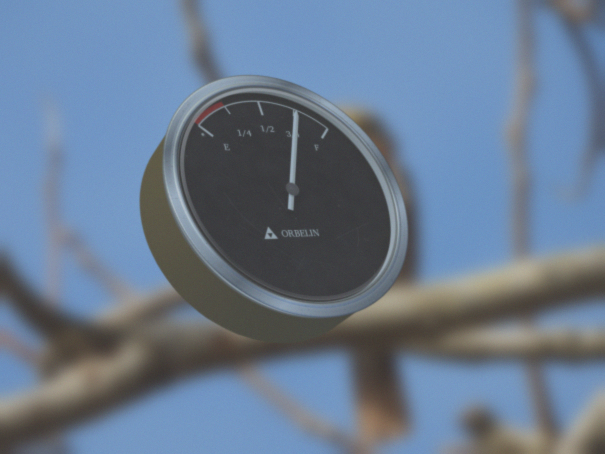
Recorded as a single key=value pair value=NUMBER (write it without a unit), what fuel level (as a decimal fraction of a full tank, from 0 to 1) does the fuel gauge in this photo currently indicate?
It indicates value=0.75
